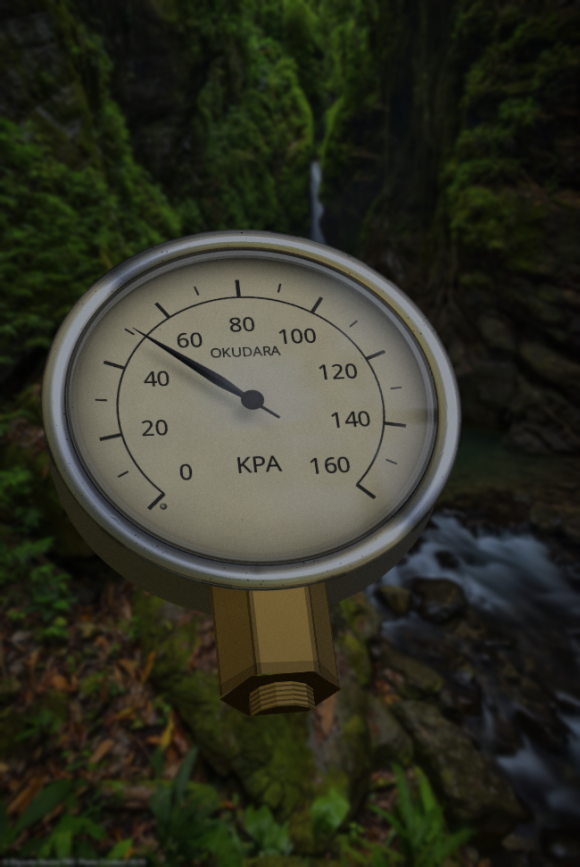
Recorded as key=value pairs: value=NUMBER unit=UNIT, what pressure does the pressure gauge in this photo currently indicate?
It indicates value=50 unit=kPa
